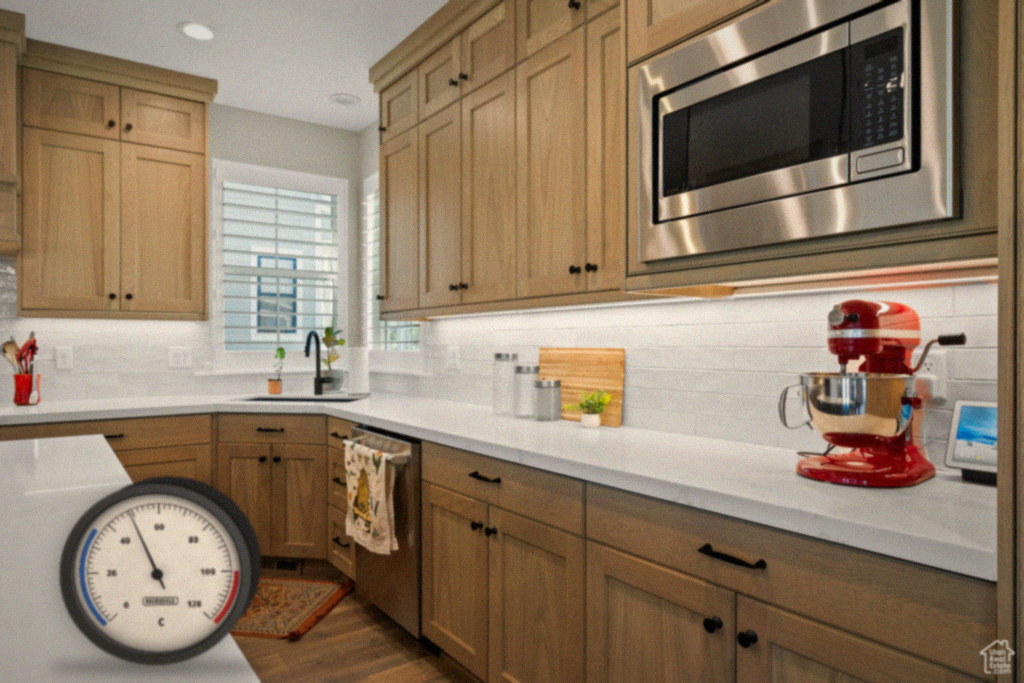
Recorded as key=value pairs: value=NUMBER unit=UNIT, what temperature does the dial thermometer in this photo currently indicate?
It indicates value=50 unit=°C
